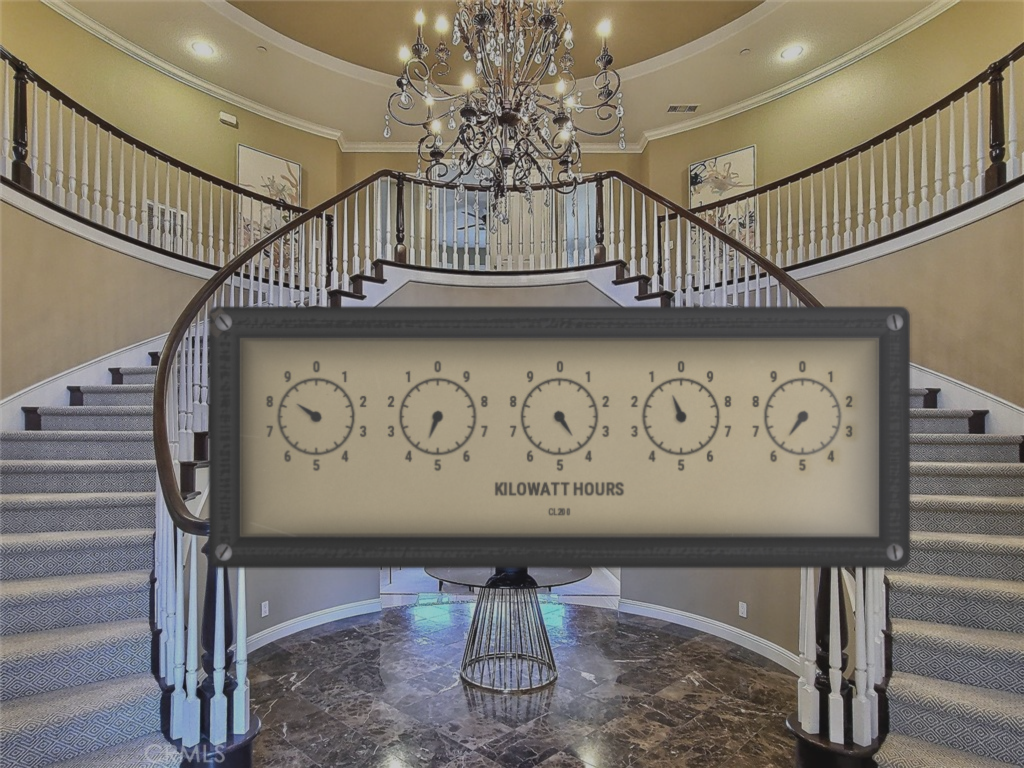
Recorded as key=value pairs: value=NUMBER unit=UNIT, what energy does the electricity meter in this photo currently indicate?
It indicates value=84406 unit=kWh
